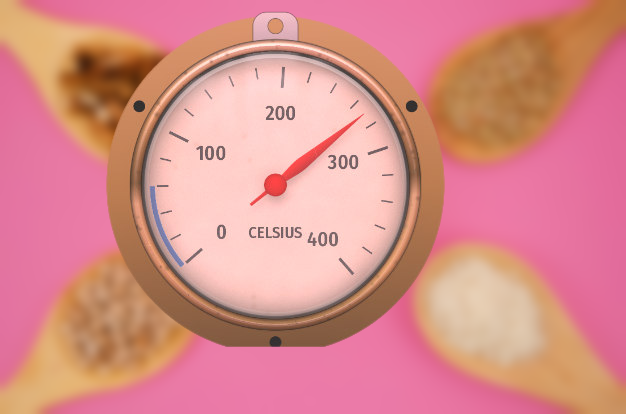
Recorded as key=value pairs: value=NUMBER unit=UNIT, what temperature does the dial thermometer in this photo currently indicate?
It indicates value=270 unit=°C
